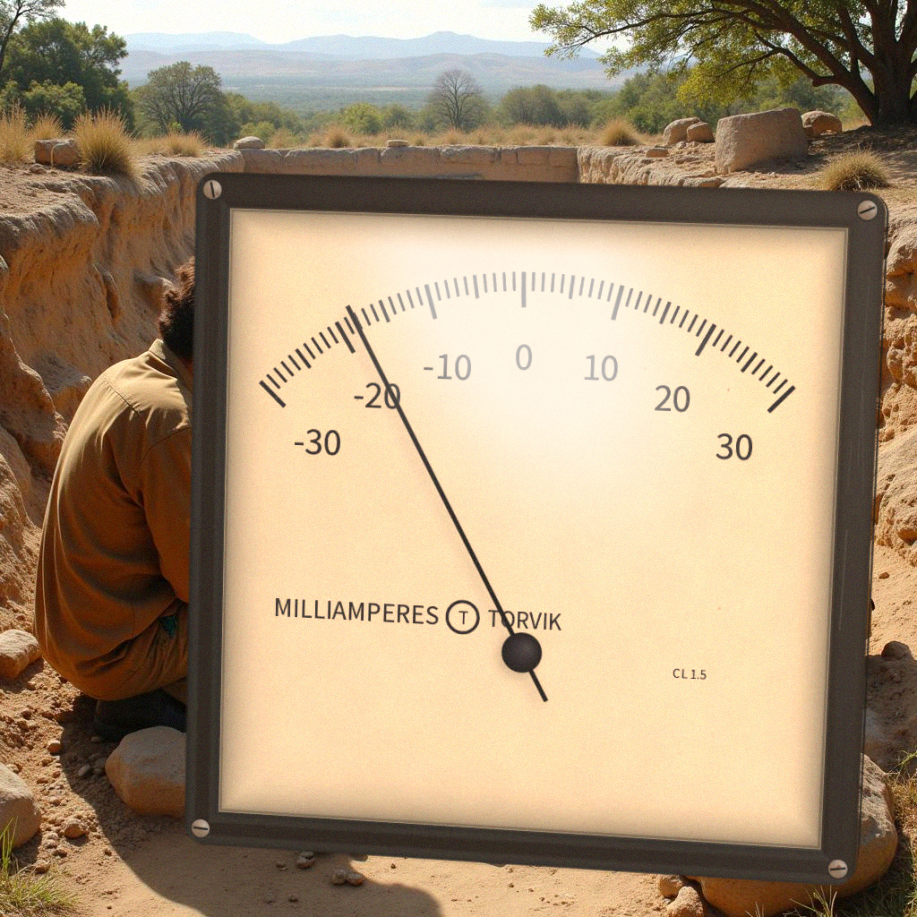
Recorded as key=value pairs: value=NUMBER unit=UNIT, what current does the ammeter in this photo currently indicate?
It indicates value=-18 unit=mA
